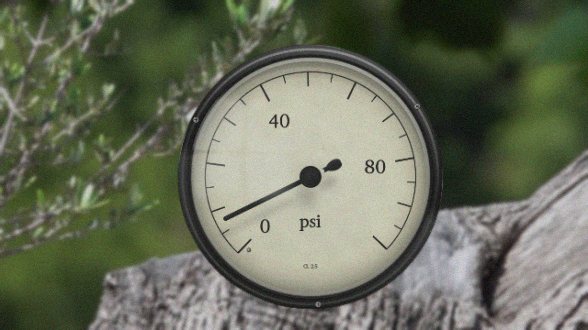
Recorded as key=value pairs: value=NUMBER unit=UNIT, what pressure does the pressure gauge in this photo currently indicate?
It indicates value=7.5 unit=psi
